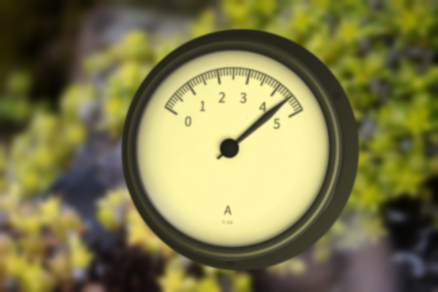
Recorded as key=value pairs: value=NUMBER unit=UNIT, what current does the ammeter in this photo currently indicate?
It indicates value=4.5 unit=A
